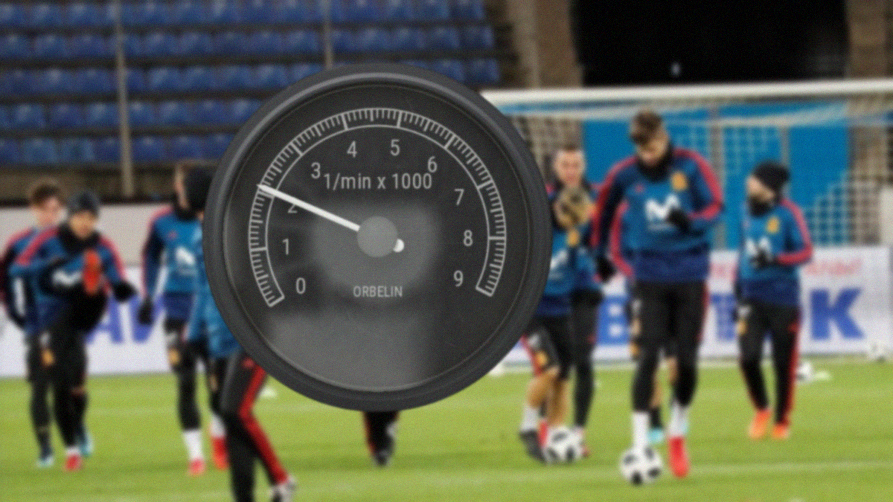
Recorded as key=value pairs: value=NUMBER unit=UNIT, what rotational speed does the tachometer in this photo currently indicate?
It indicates value=2100 unit=rpm
